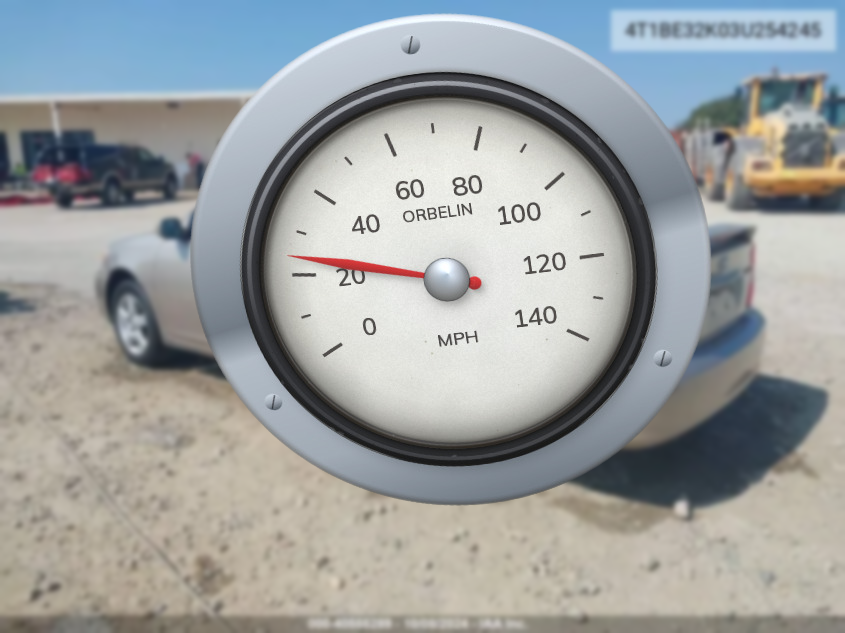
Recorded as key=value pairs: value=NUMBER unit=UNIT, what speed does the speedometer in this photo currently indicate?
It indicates value=25 unit=mph
